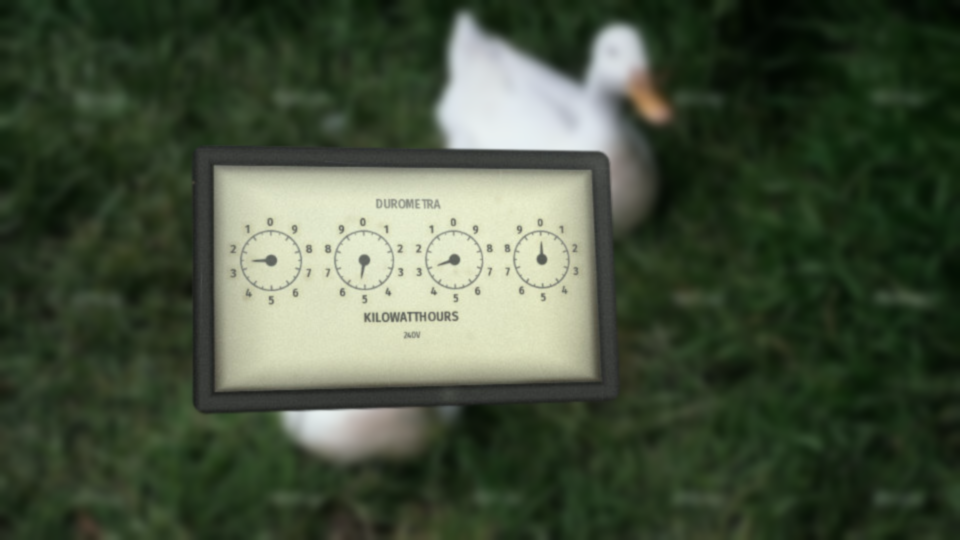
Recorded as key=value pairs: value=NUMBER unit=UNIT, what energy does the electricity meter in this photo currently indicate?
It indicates value=2530 unit=kWh
